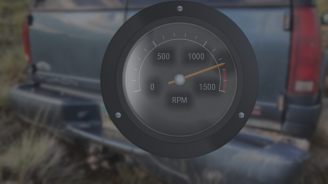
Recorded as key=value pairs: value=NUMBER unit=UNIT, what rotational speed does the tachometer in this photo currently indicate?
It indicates value=1250 unit=rpm
